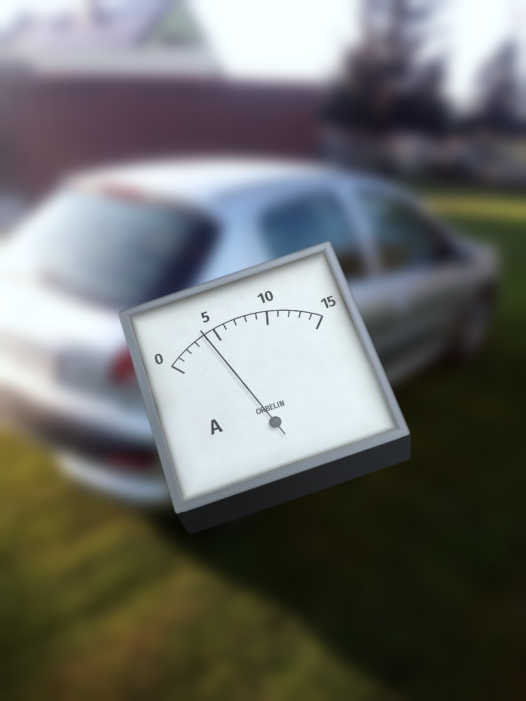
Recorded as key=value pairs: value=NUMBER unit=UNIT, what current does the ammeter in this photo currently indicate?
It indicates value=4 unit=A
